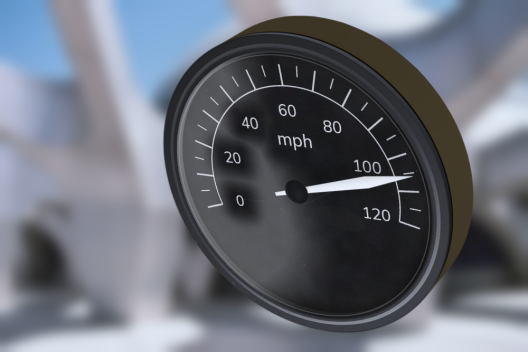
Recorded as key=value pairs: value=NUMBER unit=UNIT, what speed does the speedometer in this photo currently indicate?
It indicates value=105 unit=mph
